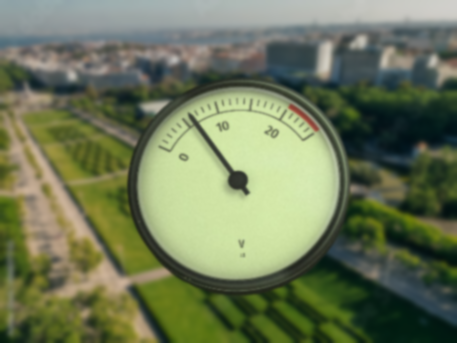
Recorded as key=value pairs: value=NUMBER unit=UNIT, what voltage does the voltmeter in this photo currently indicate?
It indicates value=6 unit=V
